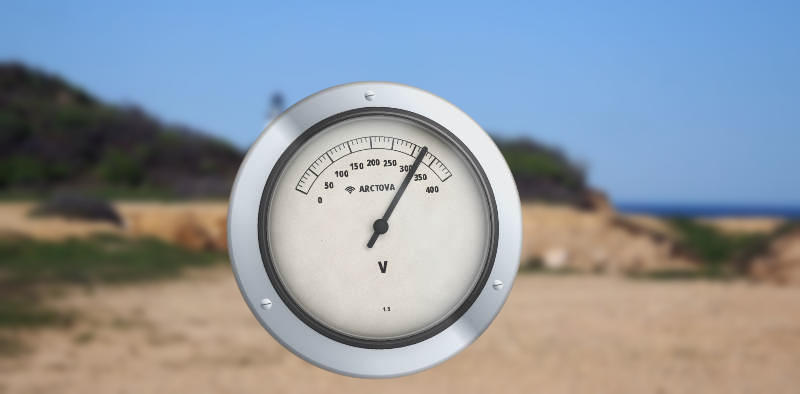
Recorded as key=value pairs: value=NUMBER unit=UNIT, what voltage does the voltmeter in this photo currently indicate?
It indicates value=320 unit=V
